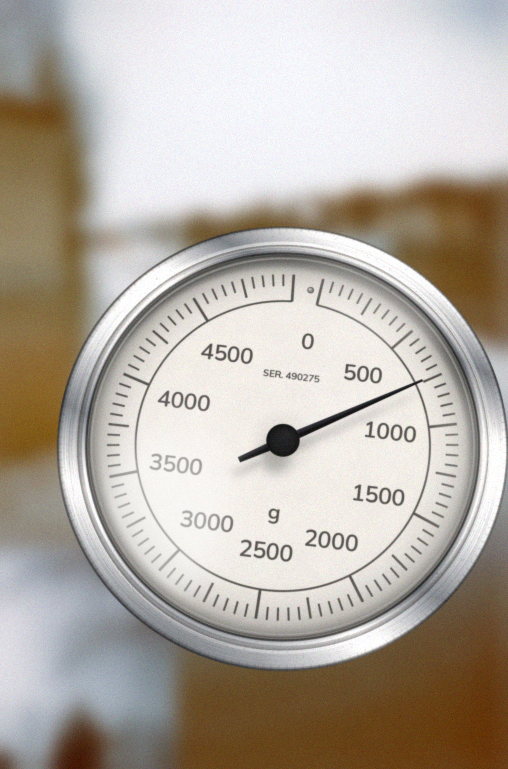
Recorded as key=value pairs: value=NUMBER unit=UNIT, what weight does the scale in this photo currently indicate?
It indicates value=750 unit=g
